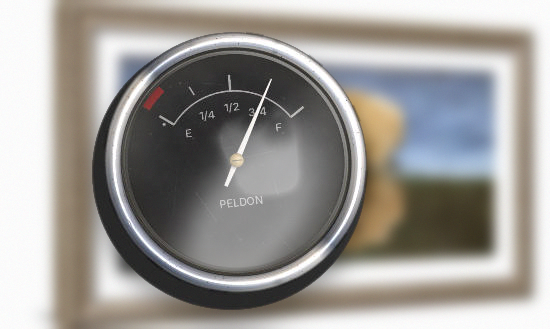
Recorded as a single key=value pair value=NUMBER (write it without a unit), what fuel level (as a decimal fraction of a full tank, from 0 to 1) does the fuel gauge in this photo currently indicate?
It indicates value=0.75
